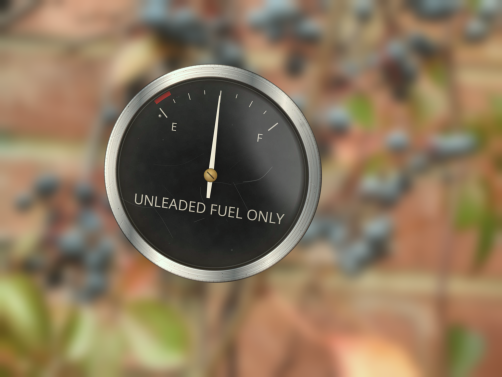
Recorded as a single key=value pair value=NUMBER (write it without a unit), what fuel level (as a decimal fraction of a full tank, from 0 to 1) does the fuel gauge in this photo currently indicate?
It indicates value=0.5
